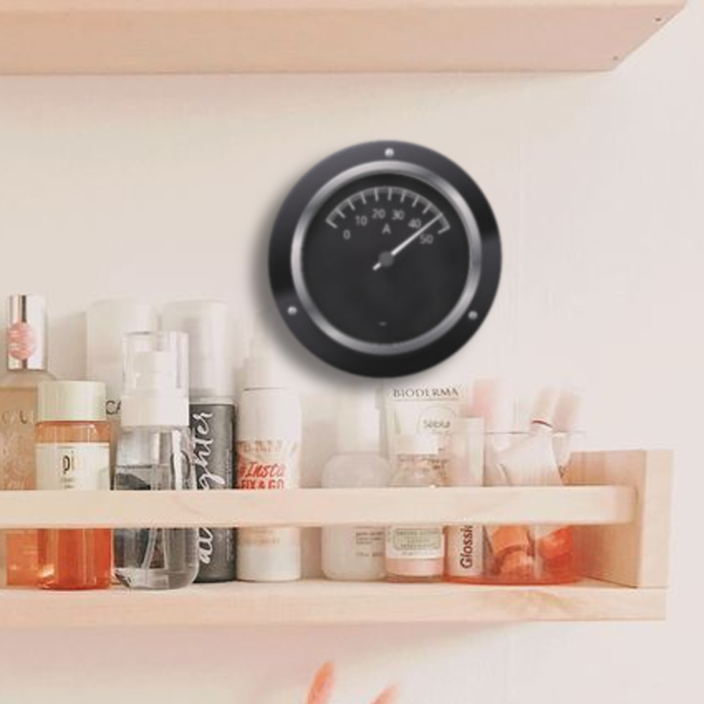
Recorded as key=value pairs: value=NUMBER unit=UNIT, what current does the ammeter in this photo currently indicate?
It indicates value=45 unit=A
